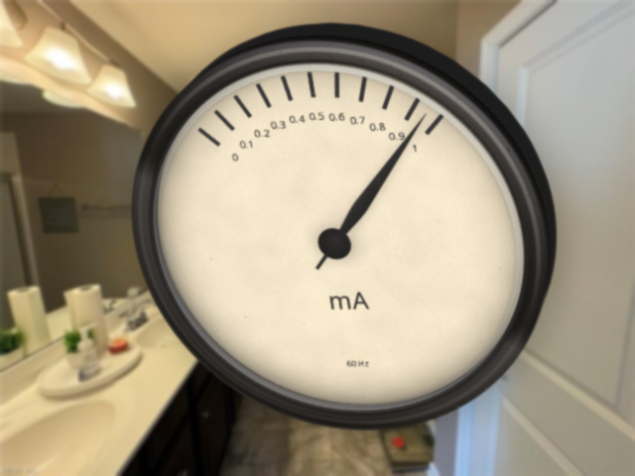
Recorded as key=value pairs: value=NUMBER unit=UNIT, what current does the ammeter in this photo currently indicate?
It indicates value=0.95 unit=mA
